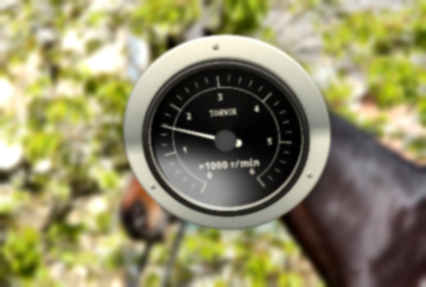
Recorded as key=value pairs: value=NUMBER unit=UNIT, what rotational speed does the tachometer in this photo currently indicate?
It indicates value=1600 unit=rpm
